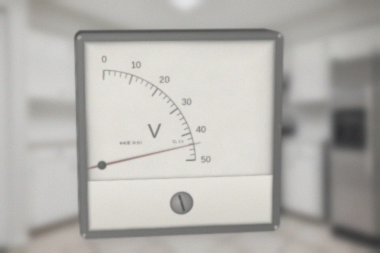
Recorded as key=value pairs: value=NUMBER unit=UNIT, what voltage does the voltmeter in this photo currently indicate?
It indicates value=44 unit=V
